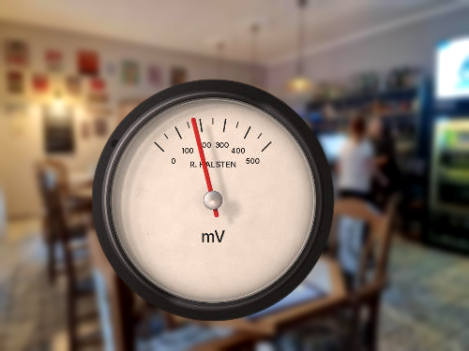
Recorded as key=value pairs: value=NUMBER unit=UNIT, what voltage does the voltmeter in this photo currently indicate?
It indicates value=175 unit=mV
